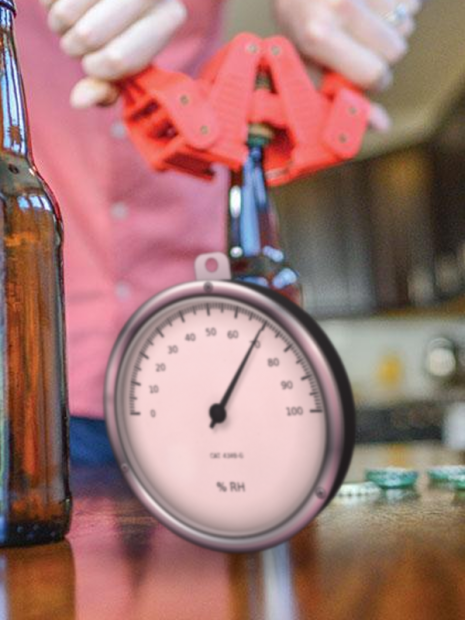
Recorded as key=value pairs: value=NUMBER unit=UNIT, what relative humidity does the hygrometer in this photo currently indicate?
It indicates value=70 unit=%
